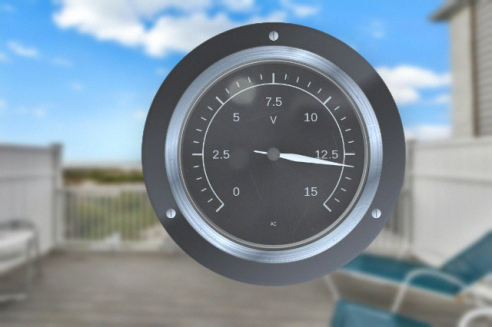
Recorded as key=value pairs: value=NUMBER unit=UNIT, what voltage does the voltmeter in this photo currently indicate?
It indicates value=13 unit=V
